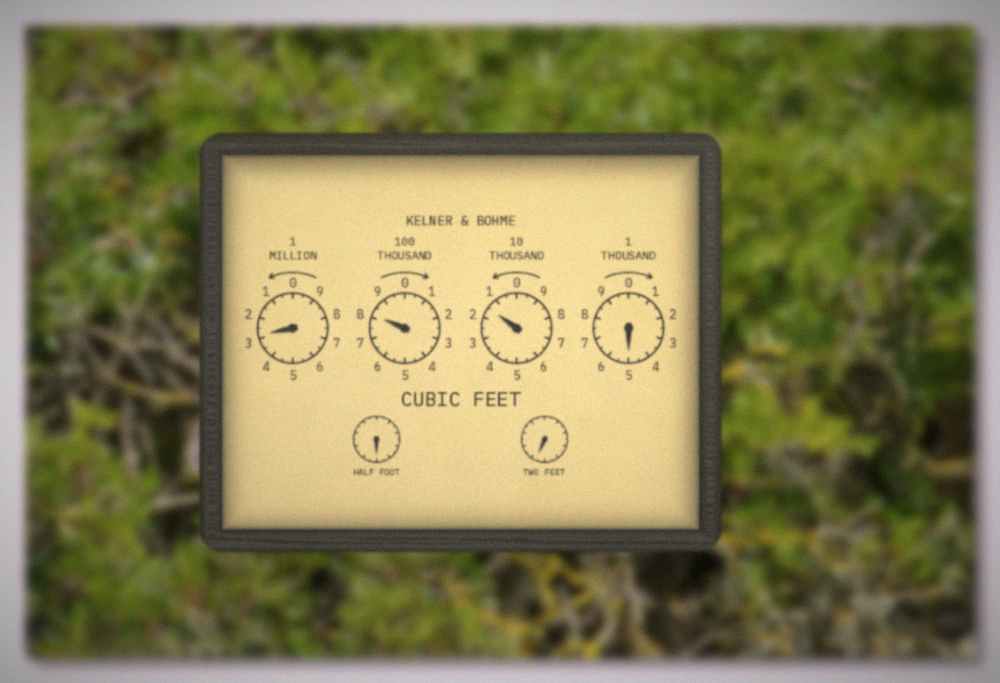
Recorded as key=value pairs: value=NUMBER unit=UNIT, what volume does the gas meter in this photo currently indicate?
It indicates value=281500 unit=ft³
